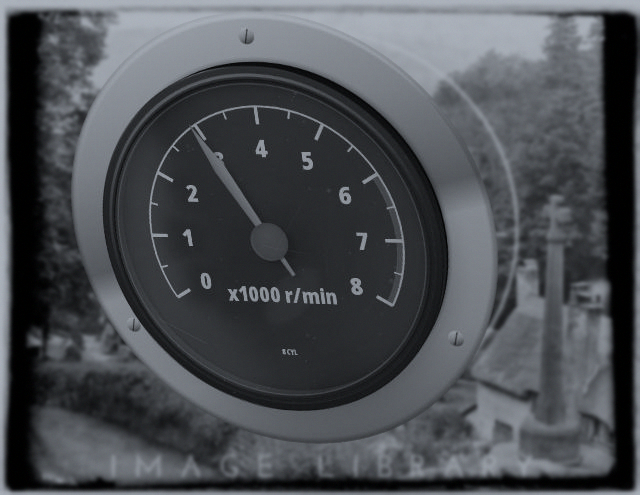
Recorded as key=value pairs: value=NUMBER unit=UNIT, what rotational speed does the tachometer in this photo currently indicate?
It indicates value=3000 unit=rpm
